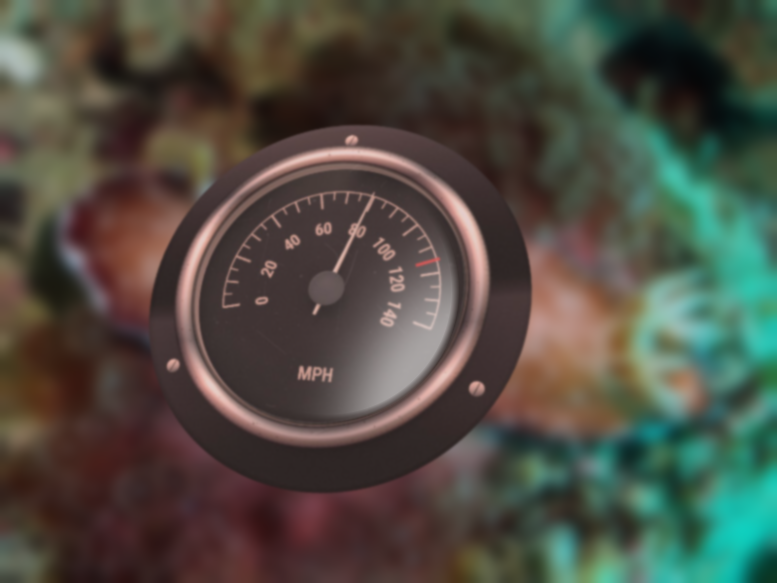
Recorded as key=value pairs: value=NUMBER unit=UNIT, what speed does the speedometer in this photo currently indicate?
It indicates value=80 unit=mph
